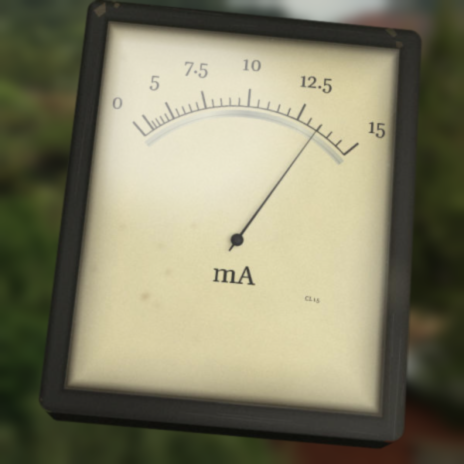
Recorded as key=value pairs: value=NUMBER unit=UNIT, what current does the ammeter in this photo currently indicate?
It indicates value=13.5 unit=mA
